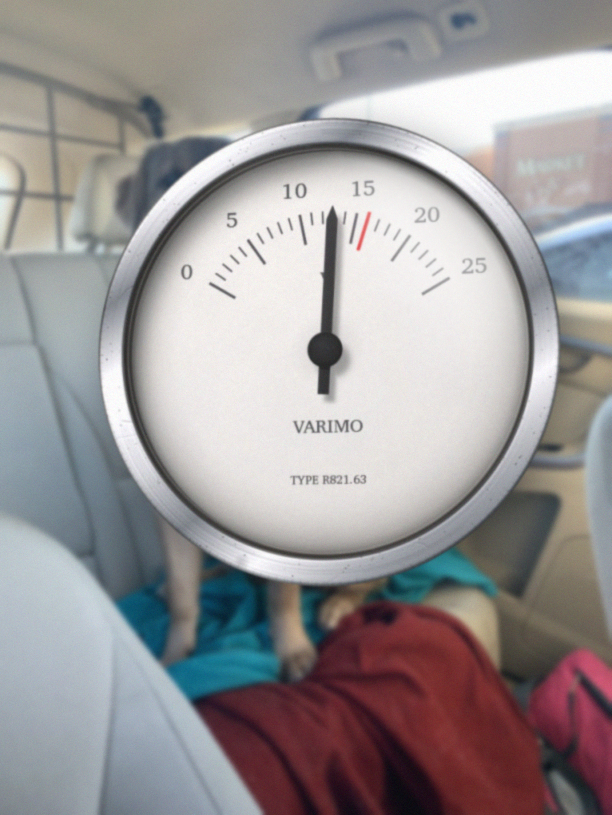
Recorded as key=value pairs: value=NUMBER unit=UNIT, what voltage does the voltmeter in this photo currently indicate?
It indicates value=13 unit=V
